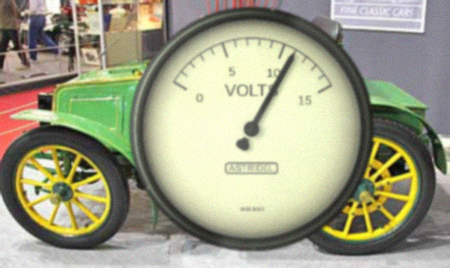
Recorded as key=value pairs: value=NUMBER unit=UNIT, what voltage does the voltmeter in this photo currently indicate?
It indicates value=11 unit=V
